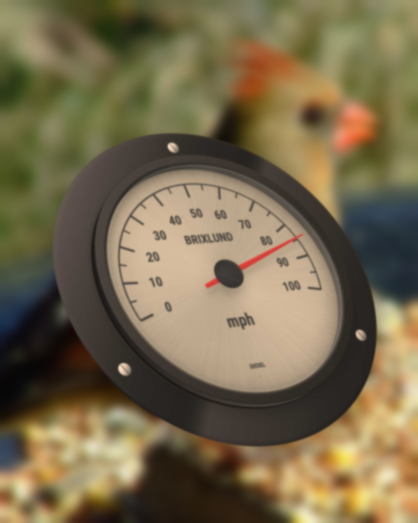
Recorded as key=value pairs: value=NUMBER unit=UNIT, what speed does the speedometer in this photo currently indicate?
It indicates value=85 unit=mph
